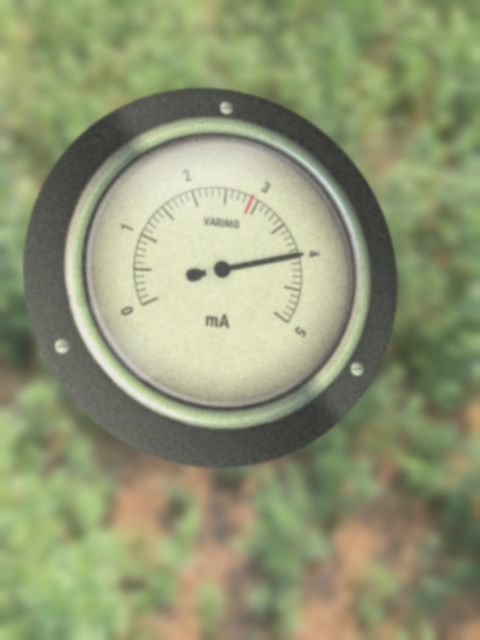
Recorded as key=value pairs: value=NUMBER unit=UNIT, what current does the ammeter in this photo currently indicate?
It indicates value=4 unit=mA
